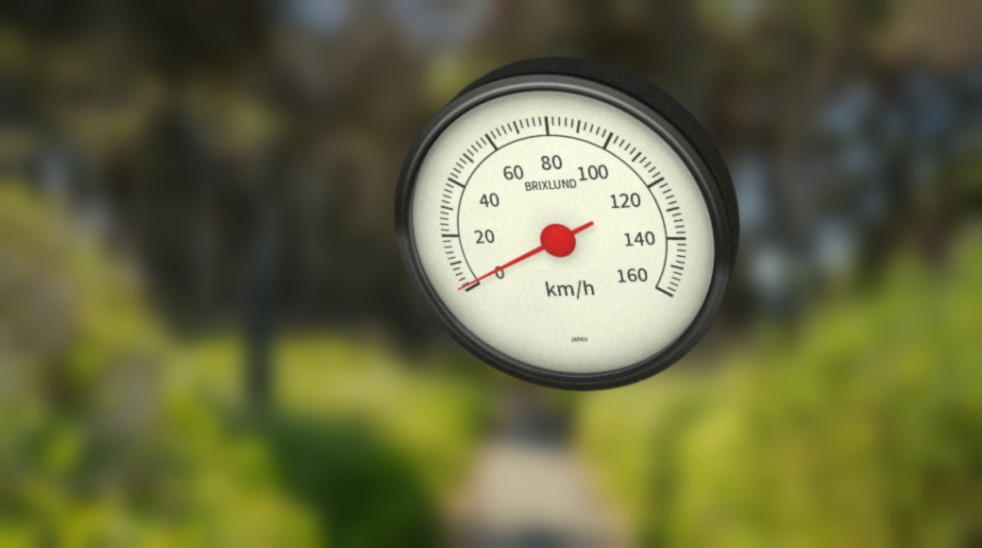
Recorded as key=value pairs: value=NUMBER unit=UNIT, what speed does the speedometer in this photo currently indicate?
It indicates value=2 unit=km/h
